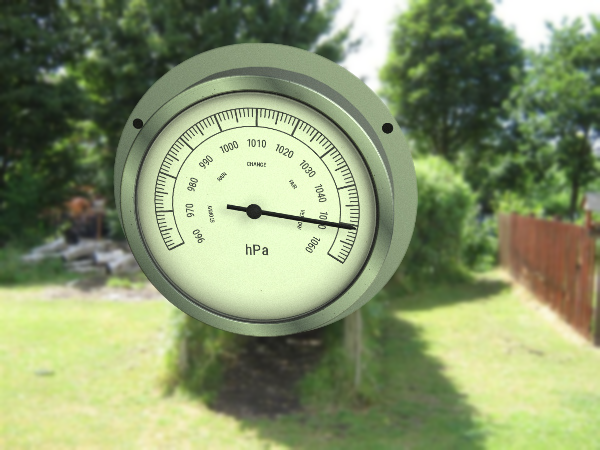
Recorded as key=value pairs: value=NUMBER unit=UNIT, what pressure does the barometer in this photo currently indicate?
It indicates value=1050 unit=hPa
